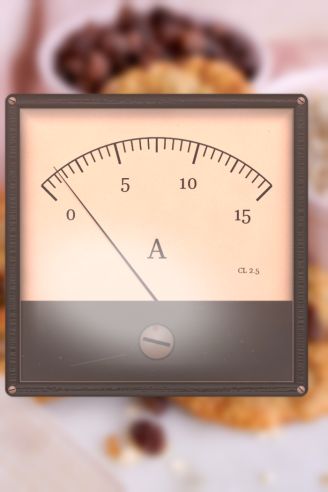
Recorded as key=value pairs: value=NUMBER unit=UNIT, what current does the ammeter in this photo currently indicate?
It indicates value=1.25 unit=A
